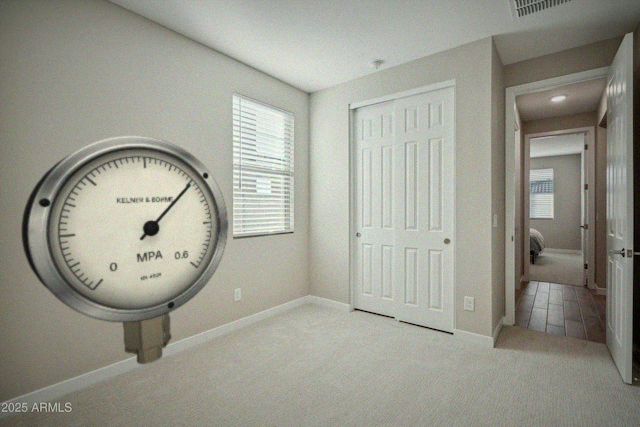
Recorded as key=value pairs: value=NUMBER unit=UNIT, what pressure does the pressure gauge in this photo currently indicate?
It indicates value=0.4 unit=MPa
